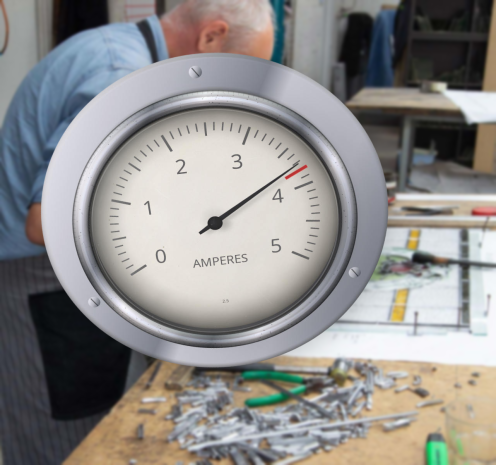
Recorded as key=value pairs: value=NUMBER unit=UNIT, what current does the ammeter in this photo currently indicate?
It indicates value=3.7 unit=A
